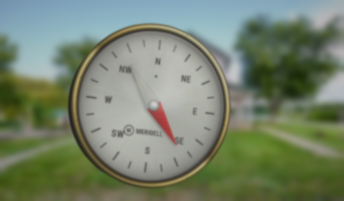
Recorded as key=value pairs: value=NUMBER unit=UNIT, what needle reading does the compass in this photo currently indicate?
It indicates value=142.5 unit=°
